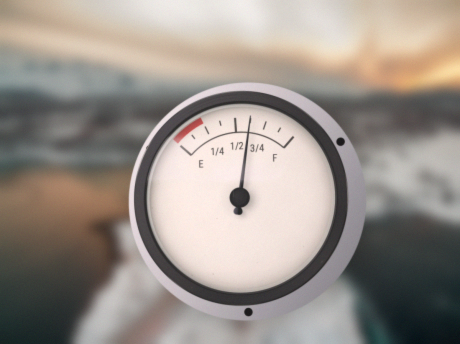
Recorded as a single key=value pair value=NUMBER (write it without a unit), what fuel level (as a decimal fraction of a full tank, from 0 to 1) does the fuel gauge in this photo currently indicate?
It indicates value=0.625
